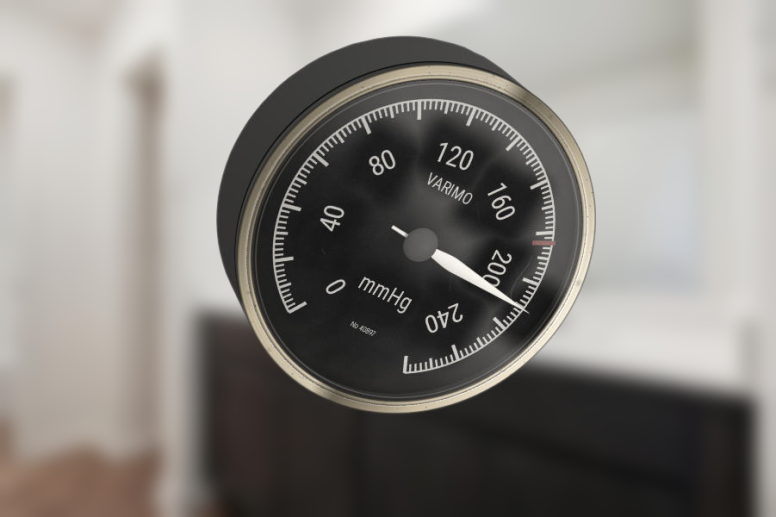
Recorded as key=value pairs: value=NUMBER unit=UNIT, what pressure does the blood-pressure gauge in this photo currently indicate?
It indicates value=210 unit=mmHg
